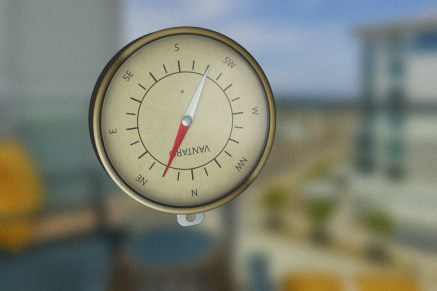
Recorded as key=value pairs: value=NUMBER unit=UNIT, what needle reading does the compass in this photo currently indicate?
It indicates value=30 unit=°
